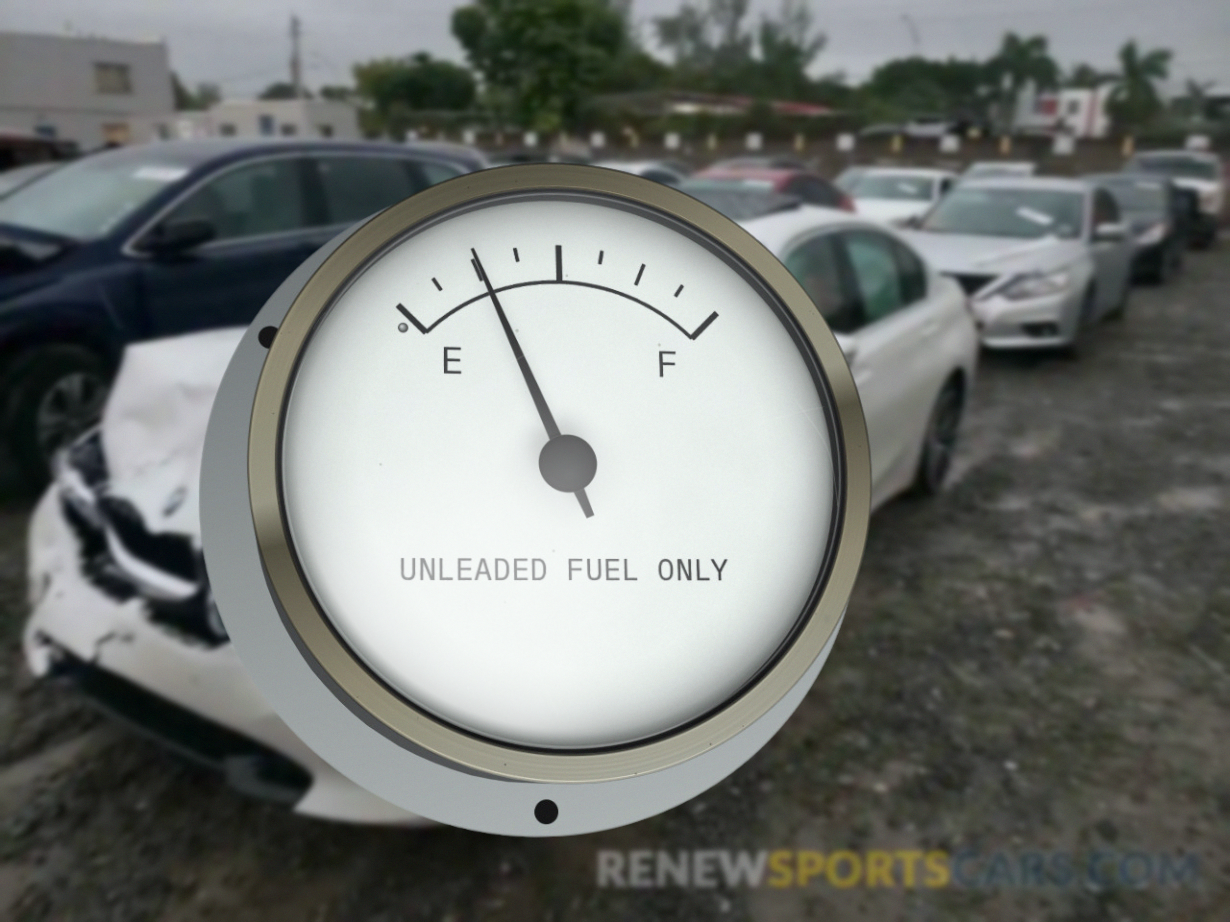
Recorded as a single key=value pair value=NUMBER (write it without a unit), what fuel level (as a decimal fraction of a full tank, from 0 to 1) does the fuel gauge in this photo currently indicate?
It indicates value=0.25
